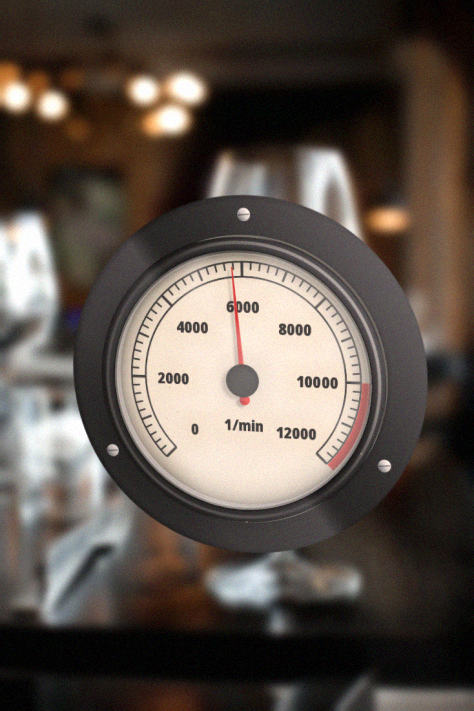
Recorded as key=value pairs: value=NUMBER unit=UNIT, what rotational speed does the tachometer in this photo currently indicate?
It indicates value=5800 unit=rpm
